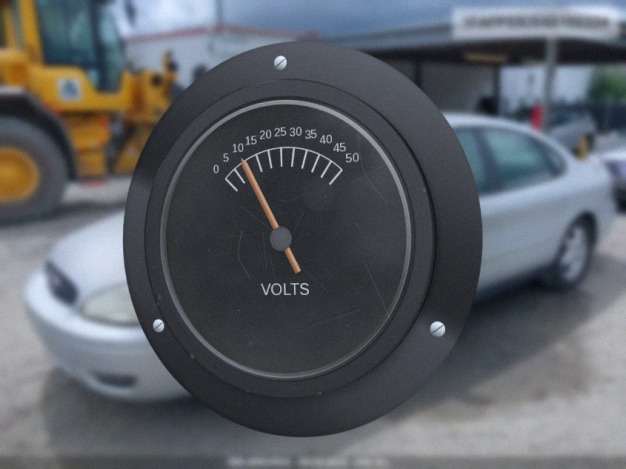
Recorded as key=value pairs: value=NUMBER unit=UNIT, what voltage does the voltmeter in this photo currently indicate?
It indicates value=10 unit=V
